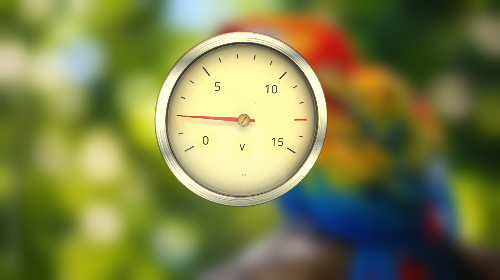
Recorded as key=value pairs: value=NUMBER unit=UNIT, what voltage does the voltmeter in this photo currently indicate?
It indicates value=2 unit=V
